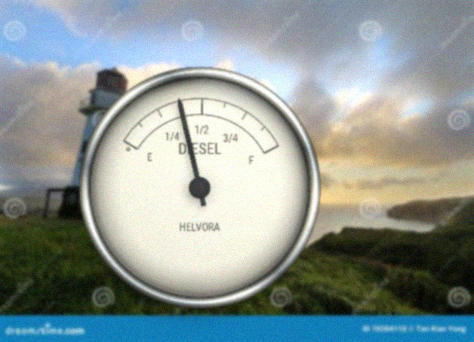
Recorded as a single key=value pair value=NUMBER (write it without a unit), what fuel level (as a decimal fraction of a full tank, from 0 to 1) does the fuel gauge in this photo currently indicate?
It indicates value=0.375
